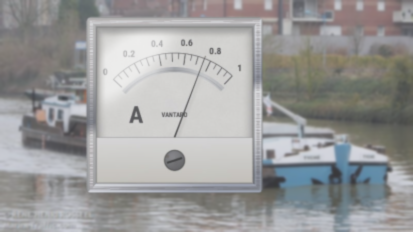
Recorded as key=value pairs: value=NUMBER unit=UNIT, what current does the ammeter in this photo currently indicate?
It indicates value=0.75 unit=A
